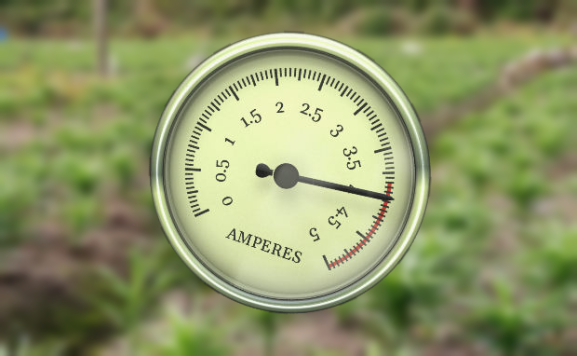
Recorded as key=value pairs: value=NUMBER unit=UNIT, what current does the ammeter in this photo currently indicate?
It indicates value=4 unit=A
